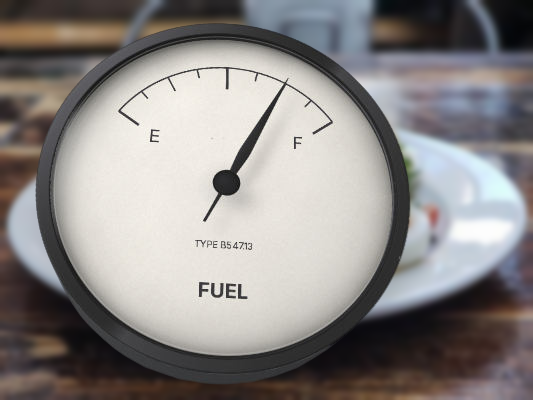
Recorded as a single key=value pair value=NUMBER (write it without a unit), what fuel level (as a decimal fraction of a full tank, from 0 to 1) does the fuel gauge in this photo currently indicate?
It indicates value=0.75
